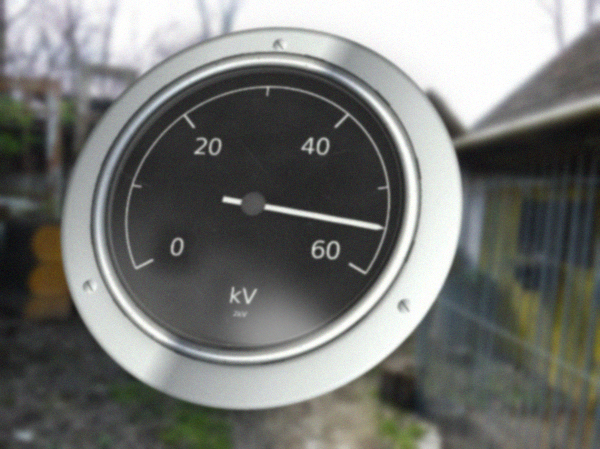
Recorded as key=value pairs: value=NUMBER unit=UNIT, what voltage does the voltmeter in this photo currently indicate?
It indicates value=55 unit=kV
